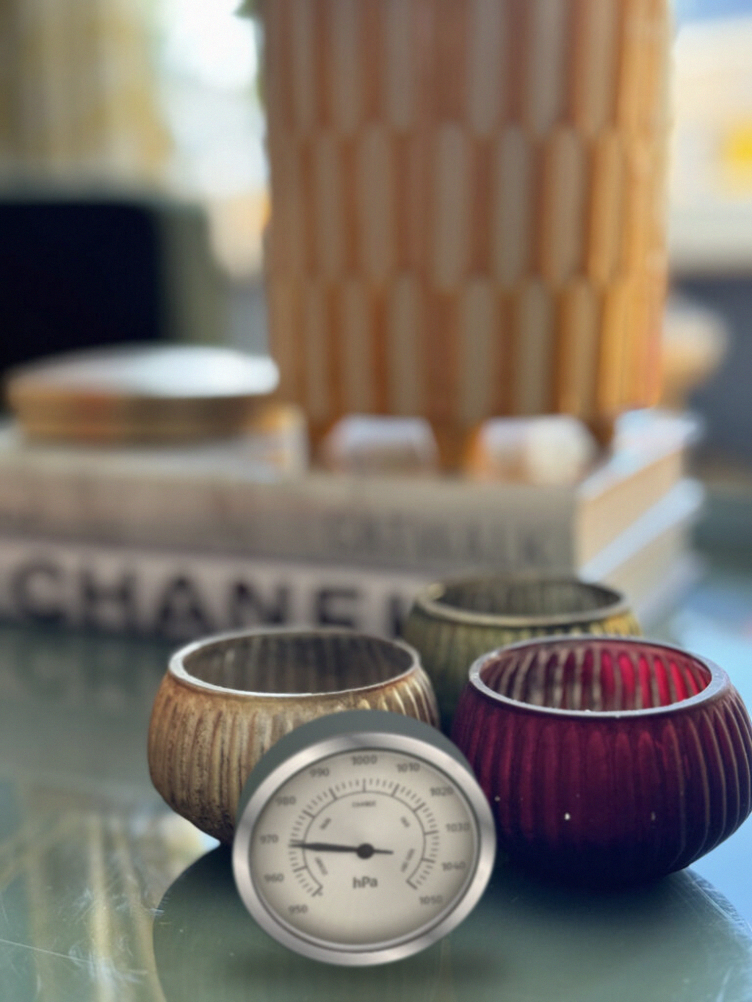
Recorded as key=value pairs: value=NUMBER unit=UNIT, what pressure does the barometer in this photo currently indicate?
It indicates value=970 unit=hPa
